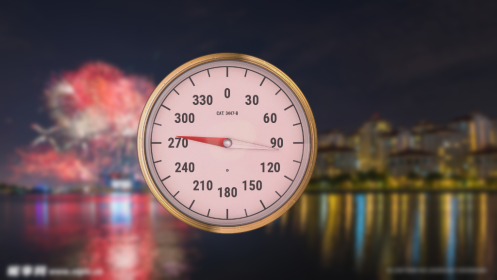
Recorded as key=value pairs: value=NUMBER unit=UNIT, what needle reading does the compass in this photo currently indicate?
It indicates value=277.5 unit=°
